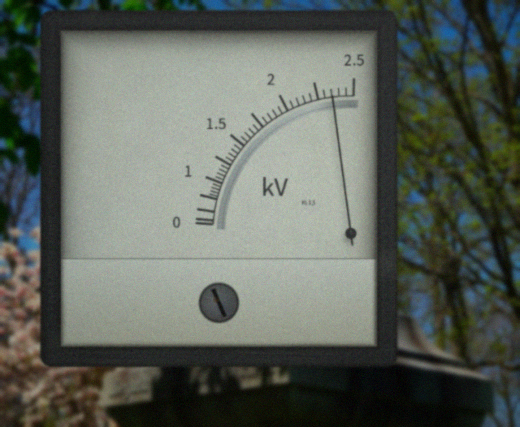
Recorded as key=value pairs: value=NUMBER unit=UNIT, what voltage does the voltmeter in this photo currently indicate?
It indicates value=2.35 unit=kV
